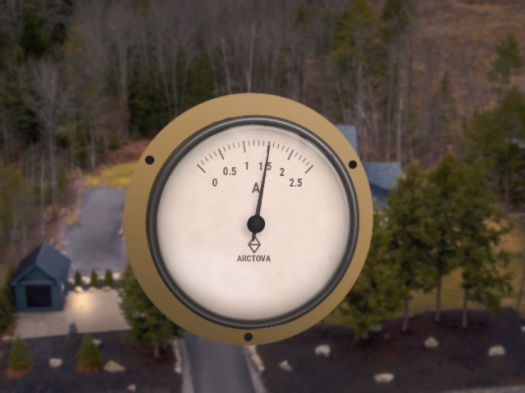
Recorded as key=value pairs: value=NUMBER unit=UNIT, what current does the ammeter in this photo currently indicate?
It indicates value=1.5 unit=A
